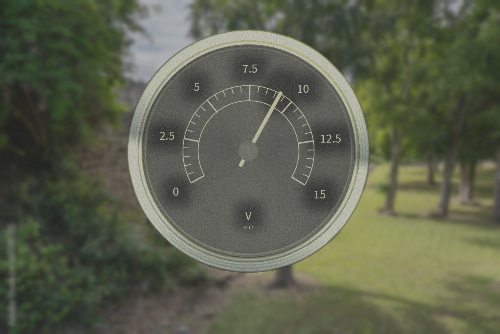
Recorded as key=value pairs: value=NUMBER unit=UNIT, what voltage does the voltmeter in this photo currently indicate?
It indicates value=9.25 unit=V
